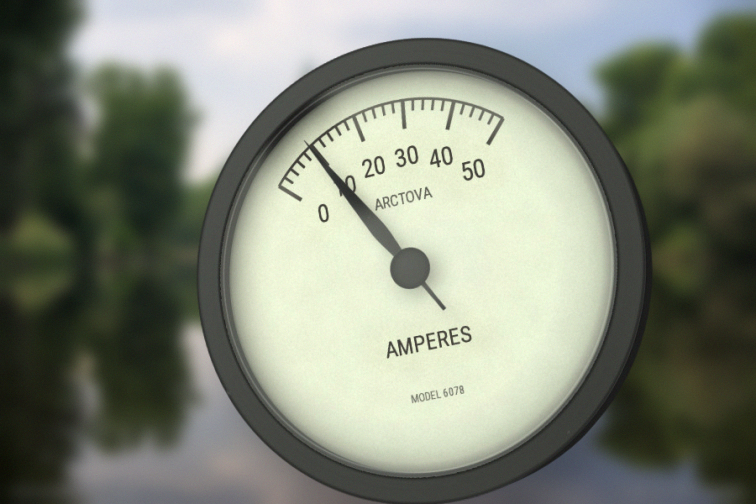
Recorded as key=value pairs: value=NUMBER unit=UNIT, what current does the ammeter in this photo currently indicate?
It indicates value=10 unit=A
